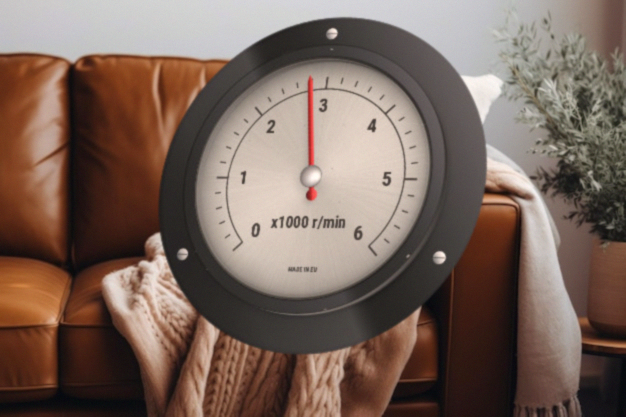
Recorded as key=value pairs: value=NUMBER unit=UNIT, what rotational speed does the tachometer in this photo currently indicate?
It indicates value=2800 unit=rpm
